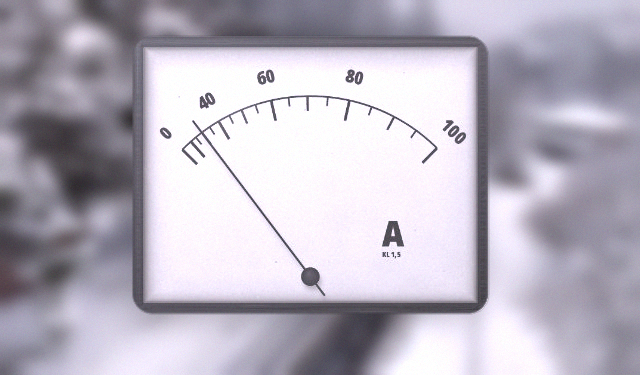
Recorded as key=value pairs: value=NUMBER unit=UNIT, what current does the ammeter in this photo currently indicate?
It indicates value=30 unit=A
